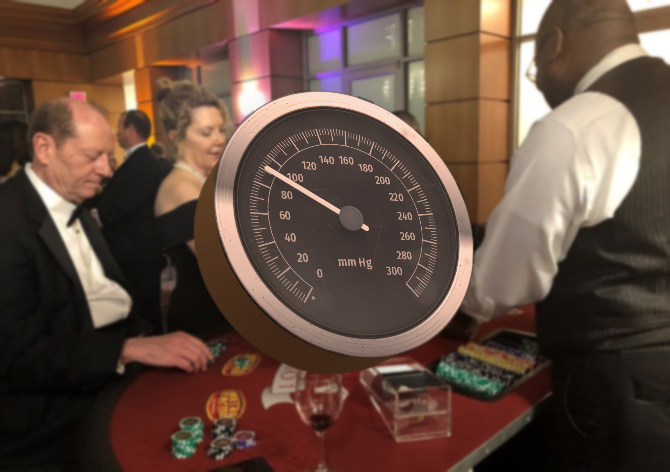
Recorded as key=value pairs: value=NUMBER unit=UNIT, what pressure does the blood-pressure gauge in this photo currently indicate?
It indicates value=90 unit=mmHg
